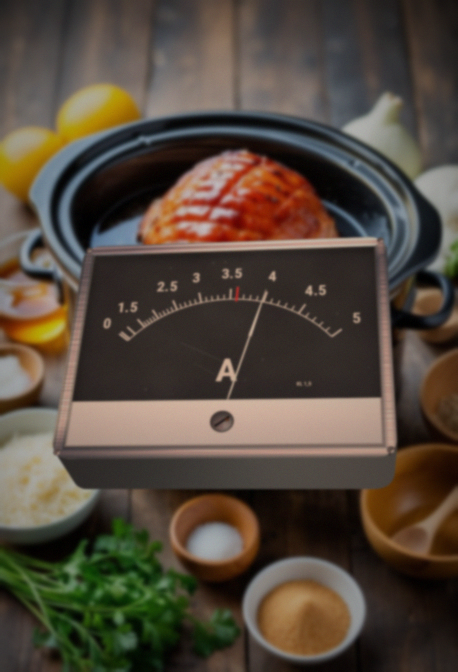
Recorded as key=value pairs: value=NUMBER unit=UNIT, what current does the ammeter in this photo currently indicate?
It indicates value=4 unit=A
